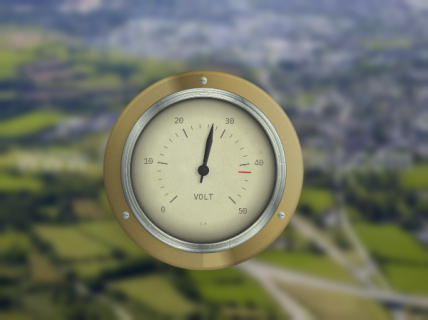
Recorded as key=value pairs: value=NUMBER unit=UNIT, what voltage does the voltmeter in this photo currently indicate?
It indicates value=27 unit=V
